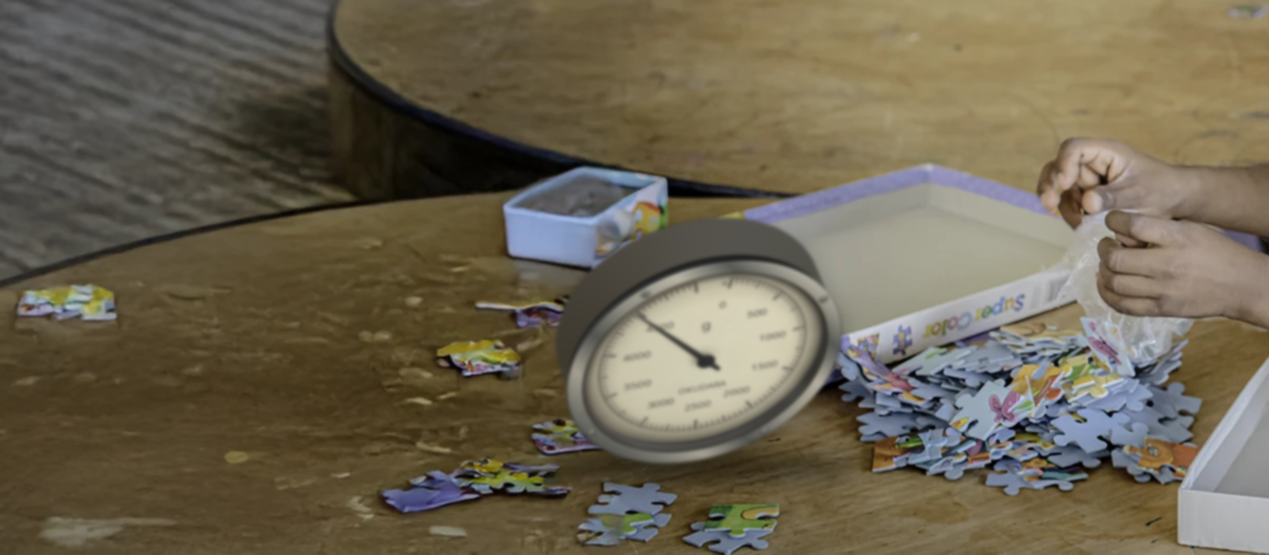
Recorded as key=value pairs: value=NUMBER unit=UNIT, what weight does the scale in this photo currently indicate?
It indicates value=4500 unit=g
